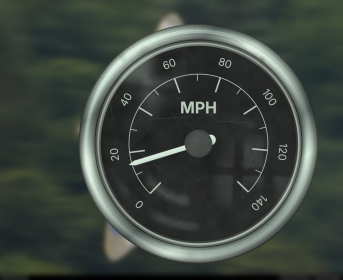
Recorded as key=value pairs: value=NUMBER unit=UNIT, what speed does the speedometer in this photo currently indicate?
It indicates value=15 unit=mph
